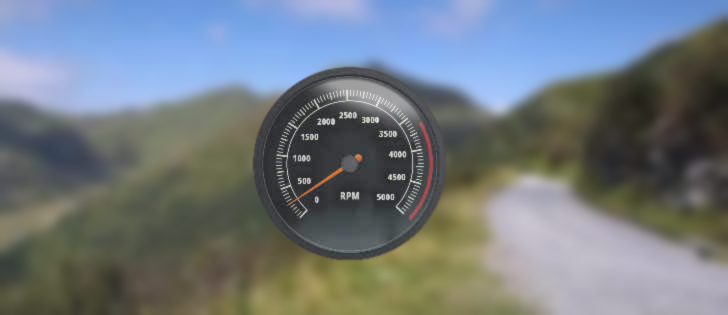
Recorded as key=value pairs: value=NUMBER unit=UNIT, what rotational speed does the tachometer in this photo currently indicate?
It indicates value=250 unit=rpm
